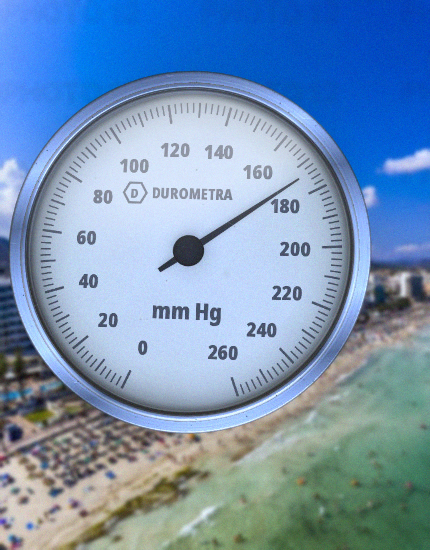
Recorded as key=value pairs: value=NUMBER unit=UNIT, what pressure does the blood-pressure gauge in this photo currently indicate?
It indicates value=174 unit=mmHg
